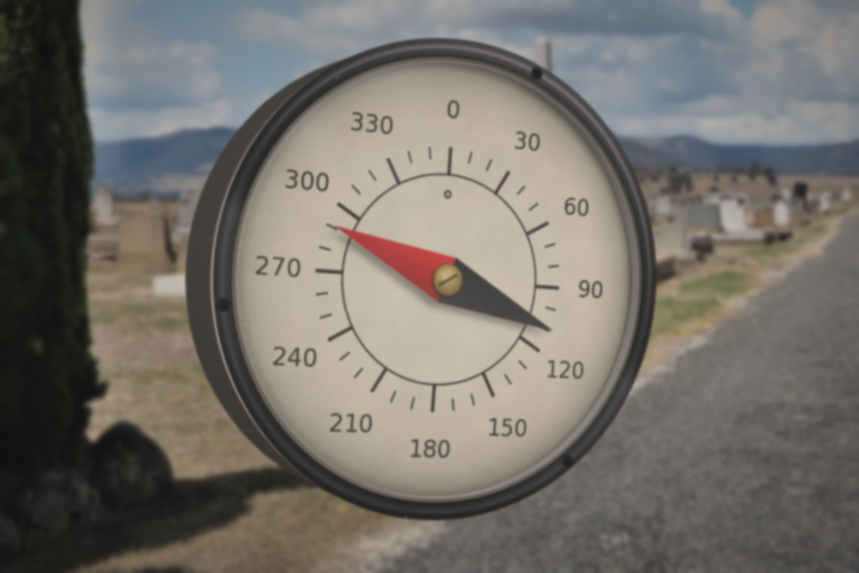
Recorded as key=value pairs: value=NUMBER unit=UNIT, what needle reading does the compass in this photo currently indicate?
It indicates value=290 unit=°
